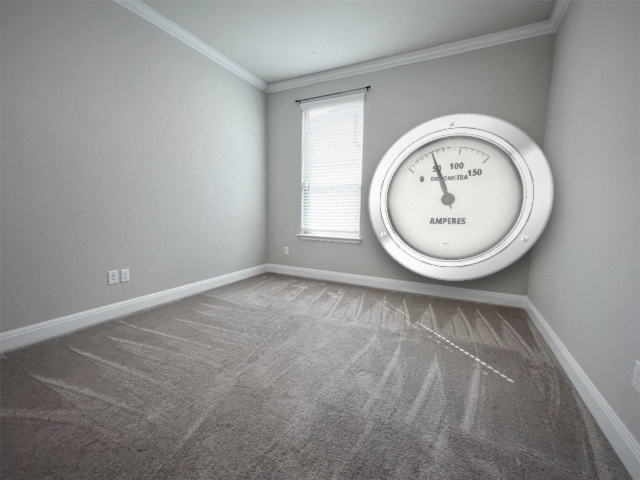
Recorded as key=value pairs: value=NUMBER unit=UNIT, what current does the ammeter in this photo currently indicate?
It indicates value=50 unit=A
